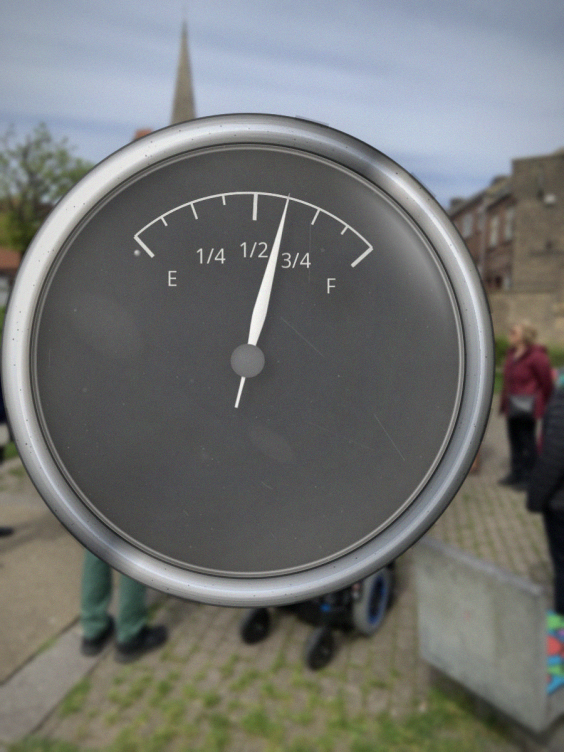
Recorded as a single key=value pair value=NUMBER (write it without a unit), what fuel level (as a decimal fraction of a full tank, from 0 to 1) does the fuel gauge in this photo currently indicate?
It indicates value=0.625
